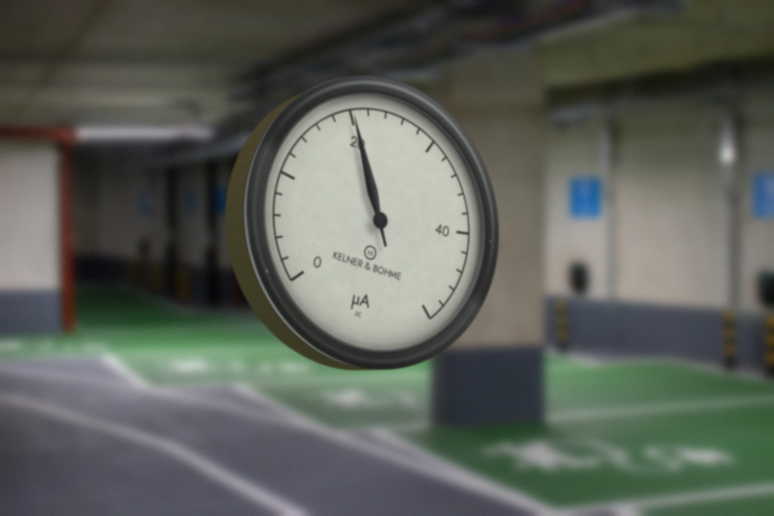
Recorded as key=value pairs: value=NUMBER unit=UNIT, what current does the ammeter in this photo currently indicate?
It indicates value=20 unit=µA
